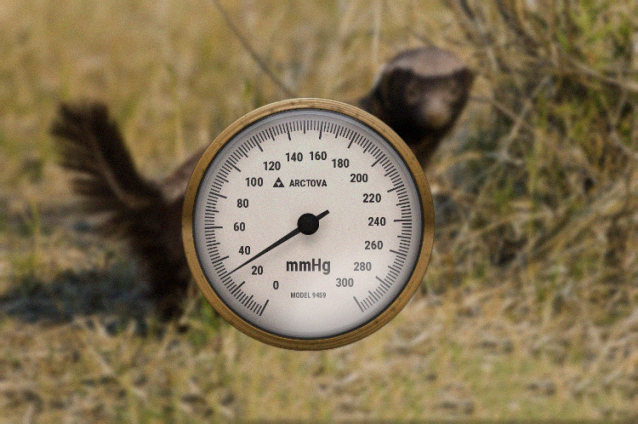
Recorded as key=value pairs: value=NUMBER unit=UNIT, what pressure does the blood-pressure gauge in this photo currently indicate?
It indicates value=30 unit=mmHg
